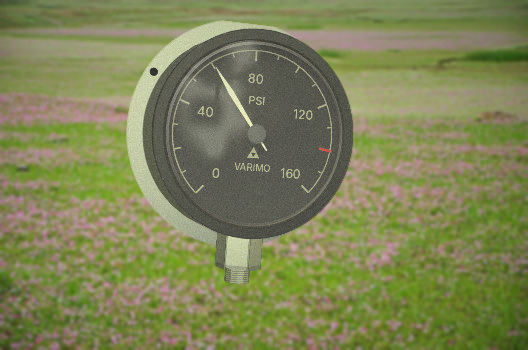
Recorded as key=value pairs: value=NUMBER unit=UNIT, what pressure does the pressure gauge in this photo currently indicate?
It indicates value=60 unit=psi
